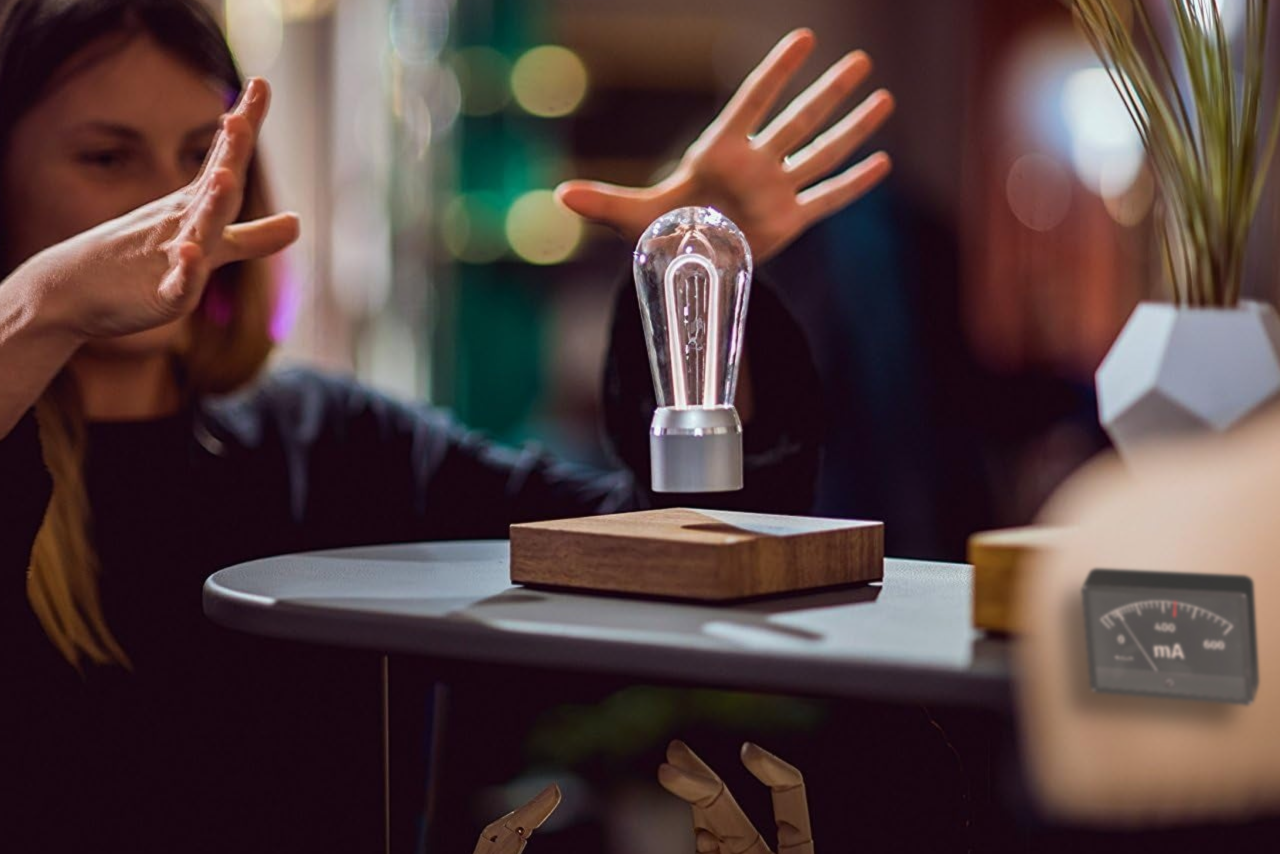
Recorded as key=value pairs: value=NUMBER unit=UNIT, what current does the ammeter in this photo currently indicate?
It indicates value=200 unit=mA
